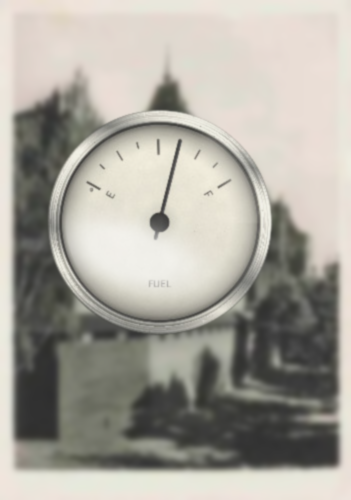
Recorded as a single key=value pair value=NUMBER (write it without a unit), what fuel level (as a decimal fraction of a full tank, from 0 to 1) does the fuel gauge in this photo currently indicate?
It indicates value=0.625
